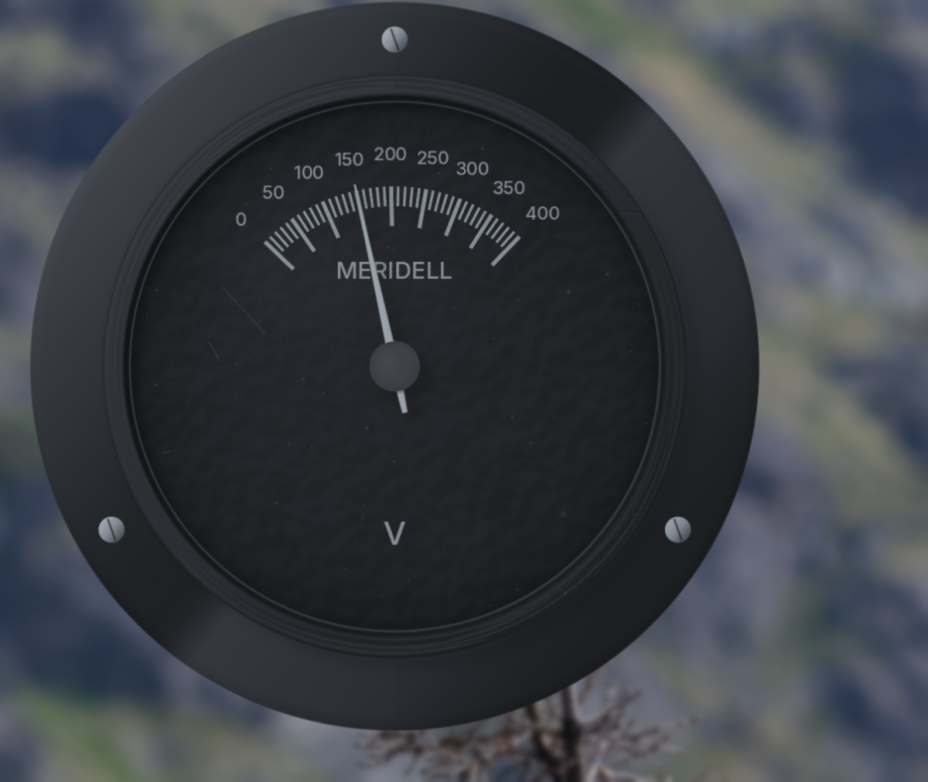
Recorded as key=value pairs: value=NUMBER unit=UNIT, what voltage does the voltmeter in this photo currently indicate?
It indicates value=150 unit=V
